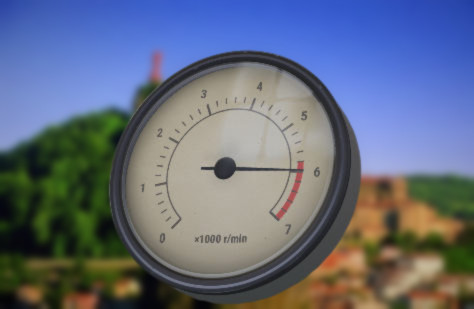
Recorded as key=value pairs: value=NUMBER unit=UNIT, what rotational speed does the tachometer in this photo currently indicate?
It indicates value=6000 unit=rpm
